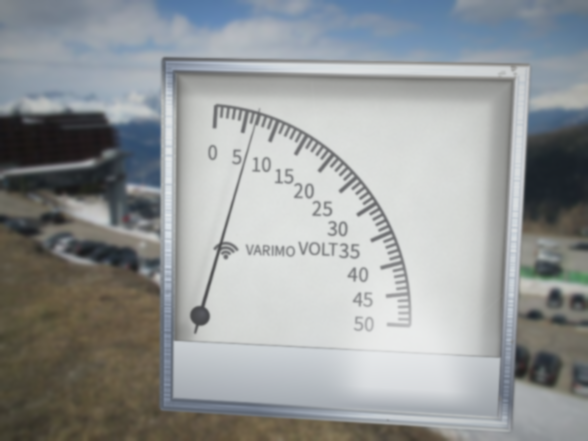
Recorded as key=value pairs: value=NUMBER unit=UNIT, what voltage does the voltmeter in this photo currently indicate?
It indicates value=7 unit=V
